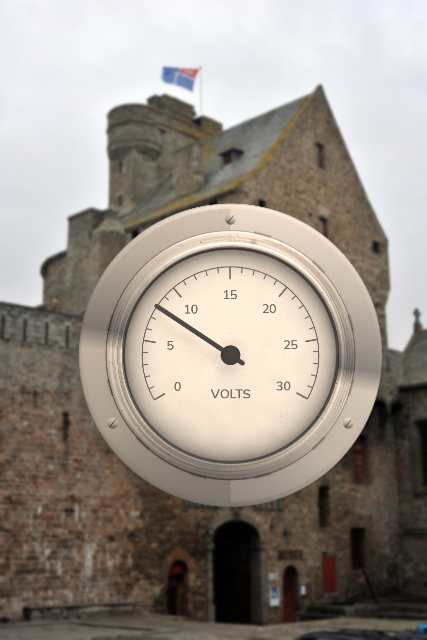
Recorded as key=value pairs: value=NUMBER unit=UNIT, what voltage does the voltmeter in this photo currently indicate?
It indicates value=8 unit=V
